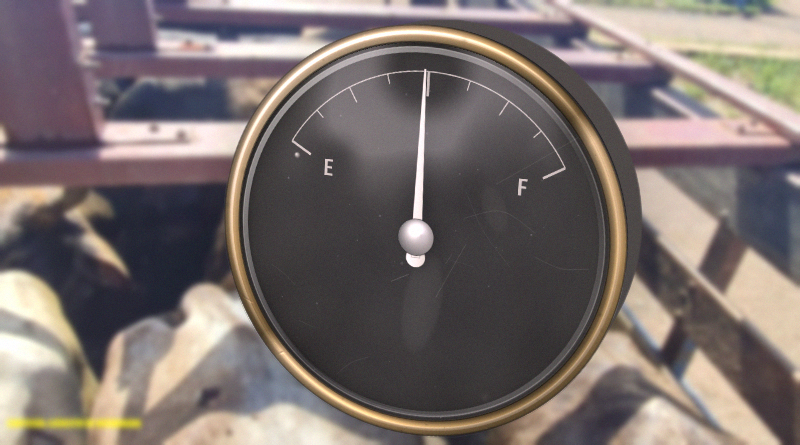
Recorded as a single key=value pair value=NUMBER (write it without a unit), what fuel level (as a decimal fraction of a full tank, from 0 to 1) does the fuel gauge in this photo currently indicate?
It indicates value=0.5
